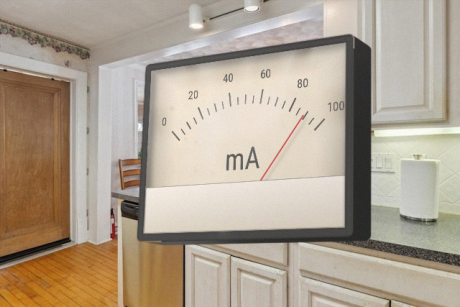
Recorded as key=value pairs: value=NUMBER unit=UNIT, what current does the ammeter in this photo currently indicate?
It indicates value=90 unit=mA
